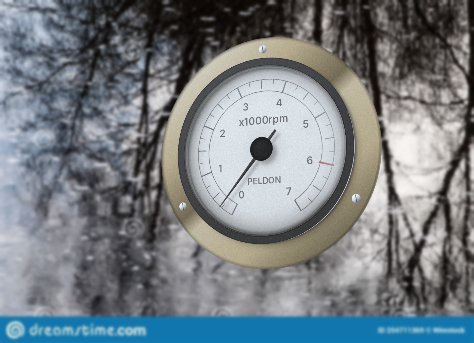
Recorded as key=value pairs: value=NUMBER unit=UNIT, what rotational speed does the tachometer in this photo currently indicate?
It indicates value=250 unit=rpm
